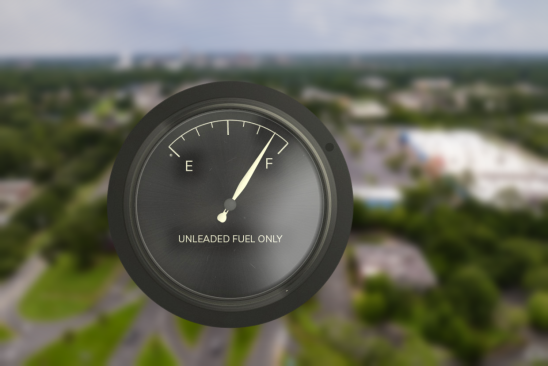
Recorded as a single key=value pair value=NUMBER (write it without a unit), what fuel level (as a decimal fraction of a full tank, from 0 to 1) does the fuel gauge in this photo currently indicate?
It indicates value=0.875
